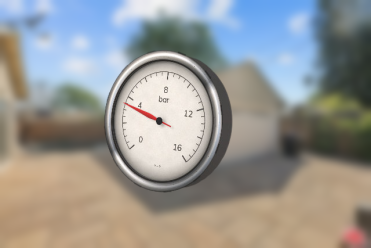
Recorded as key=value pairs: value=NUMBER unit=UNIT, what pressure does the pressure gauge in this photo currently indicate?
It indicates value=3.5 unit=bar
